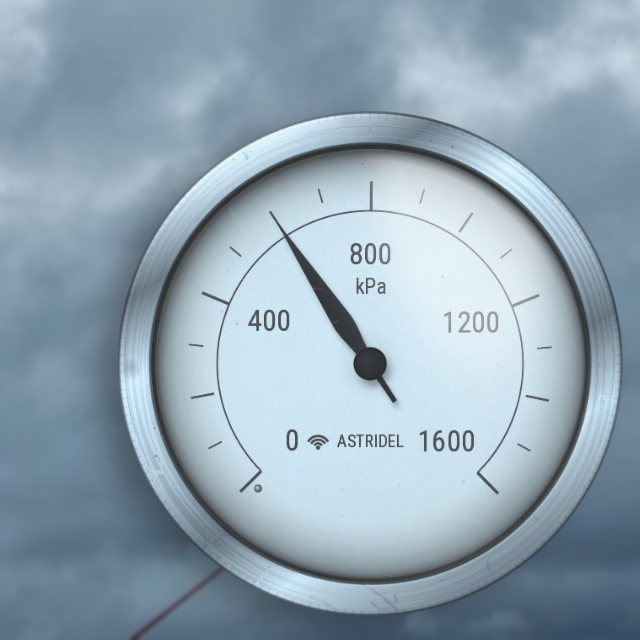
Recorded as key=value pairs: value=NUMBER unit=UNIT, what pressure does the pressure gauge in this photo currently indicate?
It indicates value=600 unit=kPa
